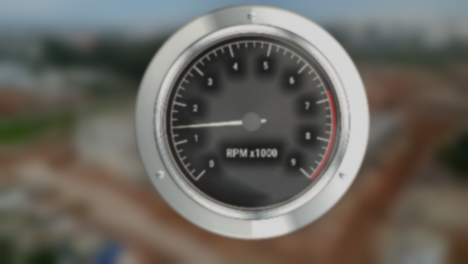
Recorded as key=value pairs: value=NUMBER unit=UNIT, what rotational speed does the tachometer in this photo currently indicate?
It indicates value=1400 unit=rpm
